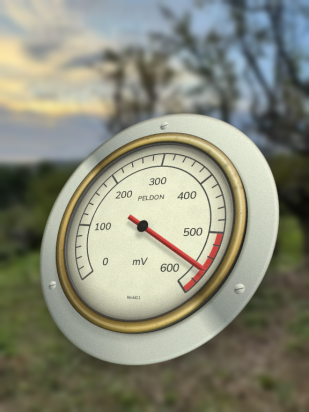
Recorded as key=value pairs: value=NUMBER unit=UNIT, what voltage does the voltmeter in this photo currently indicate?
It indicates value=560 unit=mV
